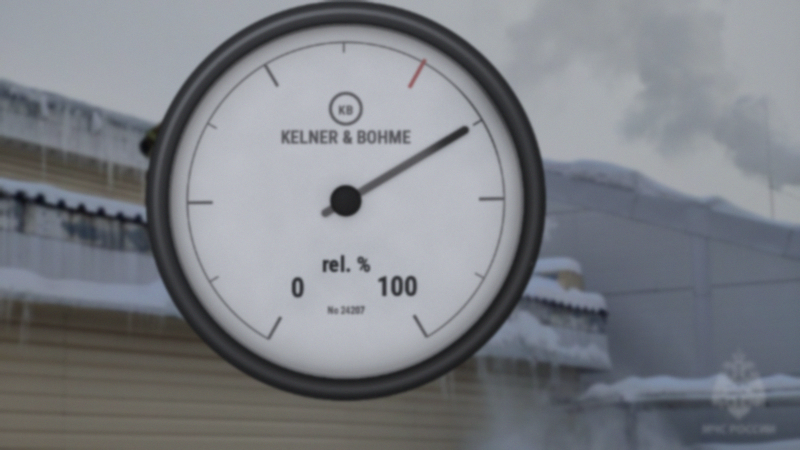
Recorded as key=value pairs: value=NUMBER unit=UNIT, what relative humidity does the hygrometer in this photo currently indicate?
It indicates value=70 unit=%
